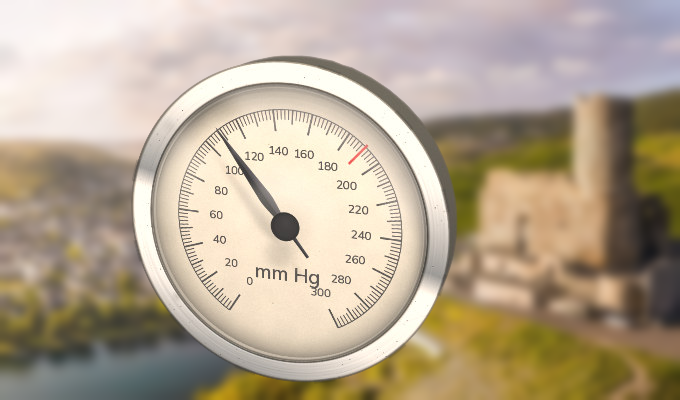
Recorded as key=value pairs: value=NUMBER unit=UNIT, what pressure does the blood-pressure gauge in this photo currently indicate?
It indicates value=110 unit=mmHg
